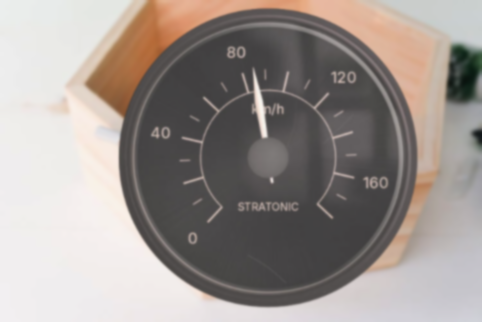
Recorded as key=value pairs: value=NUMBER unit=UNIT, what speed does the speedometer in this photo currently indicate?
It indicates value=85 unit=km/h
